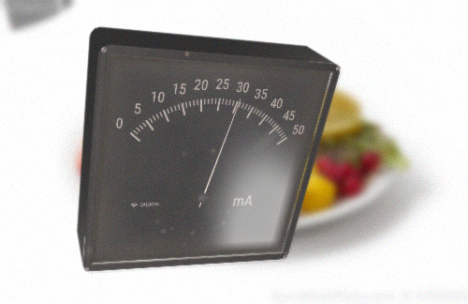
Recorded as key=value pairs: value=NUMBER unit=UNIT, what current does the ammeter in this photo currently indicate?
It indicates value=30 unit=mA
